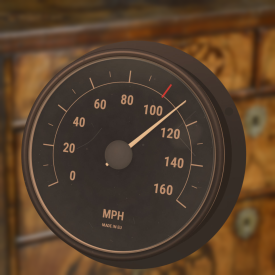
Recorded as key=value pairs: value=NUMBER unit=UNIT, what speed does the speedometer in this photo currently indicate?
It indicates value=110 unit=mph
